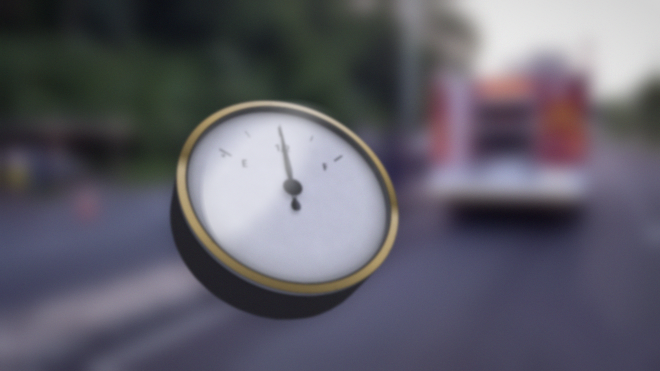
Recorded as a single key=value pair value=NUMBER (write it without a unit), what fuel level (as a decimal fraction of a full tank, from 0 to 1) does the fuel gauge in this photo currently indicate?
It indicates value=0.5
